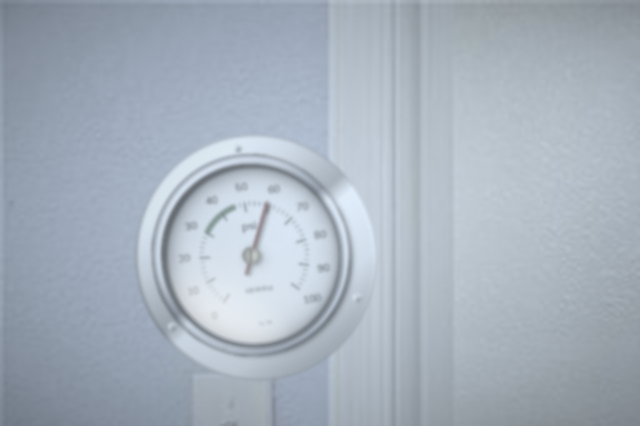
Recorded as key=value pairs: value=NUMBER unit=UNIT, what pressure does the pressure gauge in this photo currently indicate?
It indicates value=60 unit=psi
